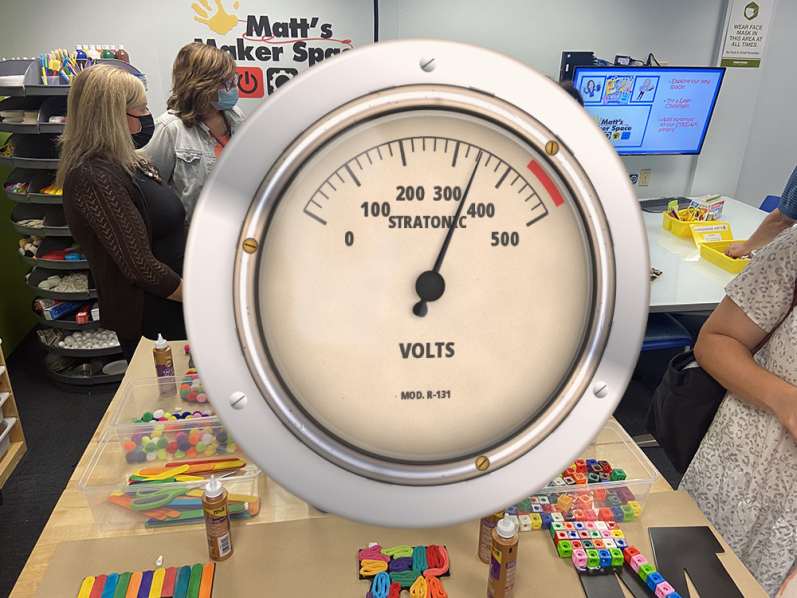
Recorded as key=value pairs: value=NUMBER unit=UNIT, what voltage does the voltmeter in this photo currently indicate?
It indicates value=340 unit=V
